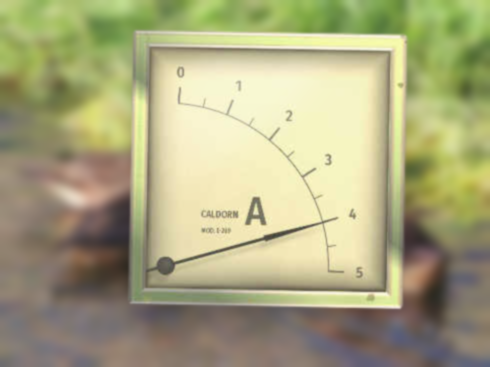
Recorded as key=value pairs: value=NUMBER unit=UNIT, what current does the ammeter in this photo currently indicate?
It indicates value=4 unit=A
